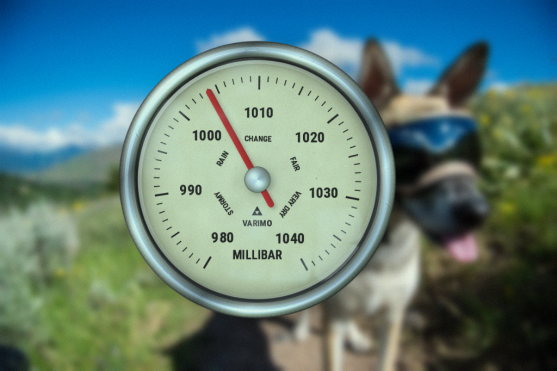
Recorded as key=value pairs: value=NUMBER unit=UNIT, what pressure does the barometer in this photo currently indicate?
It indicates value=1004 unit=mbar
